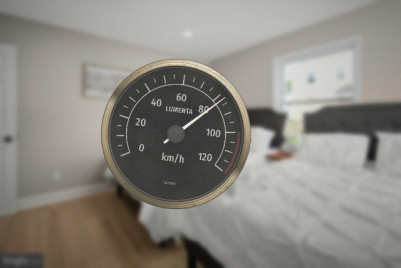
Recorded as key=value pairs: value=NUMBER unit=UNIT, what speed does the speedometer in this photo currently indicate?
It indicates value=82.5 unit=km/h
